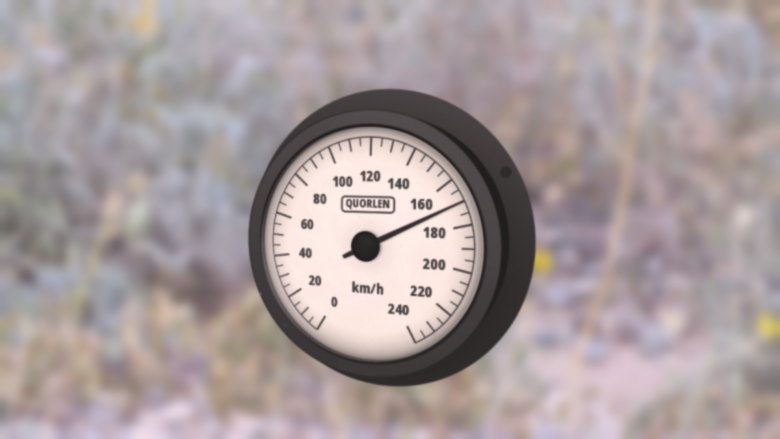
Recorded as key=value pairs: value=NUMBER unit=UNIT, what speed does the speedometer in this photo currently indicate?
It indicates value=170 unit=km/h
